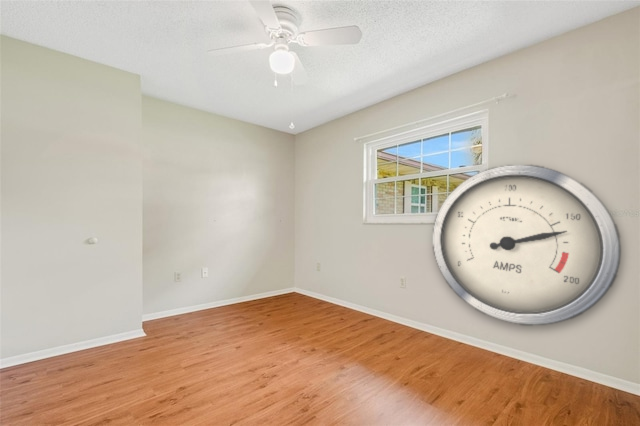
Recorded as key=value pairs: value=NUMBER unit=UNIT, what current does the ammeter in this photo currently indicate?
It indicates value=160 unit=A
